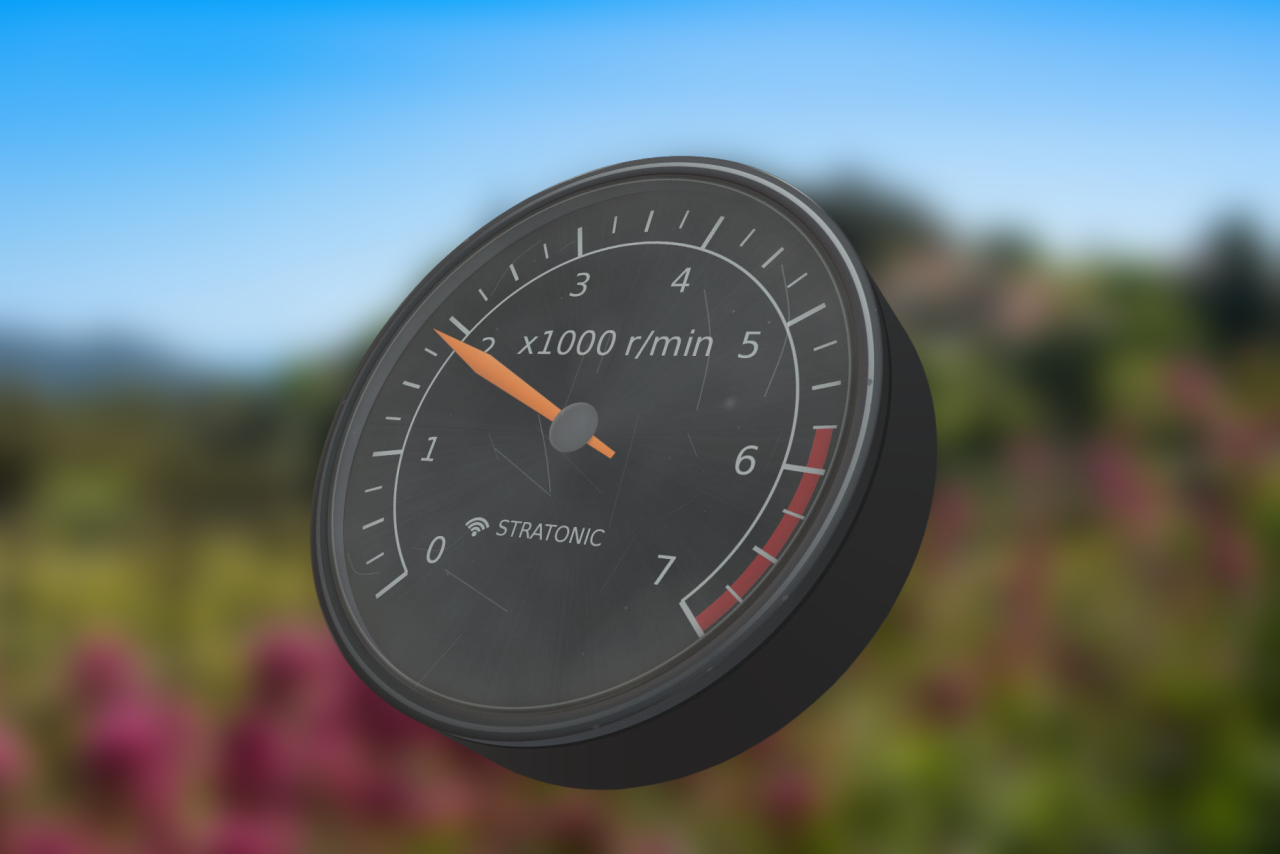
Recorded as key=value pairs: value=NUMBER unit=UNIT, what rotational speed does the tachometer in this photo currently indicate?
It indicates value=1875 unit=rpm
